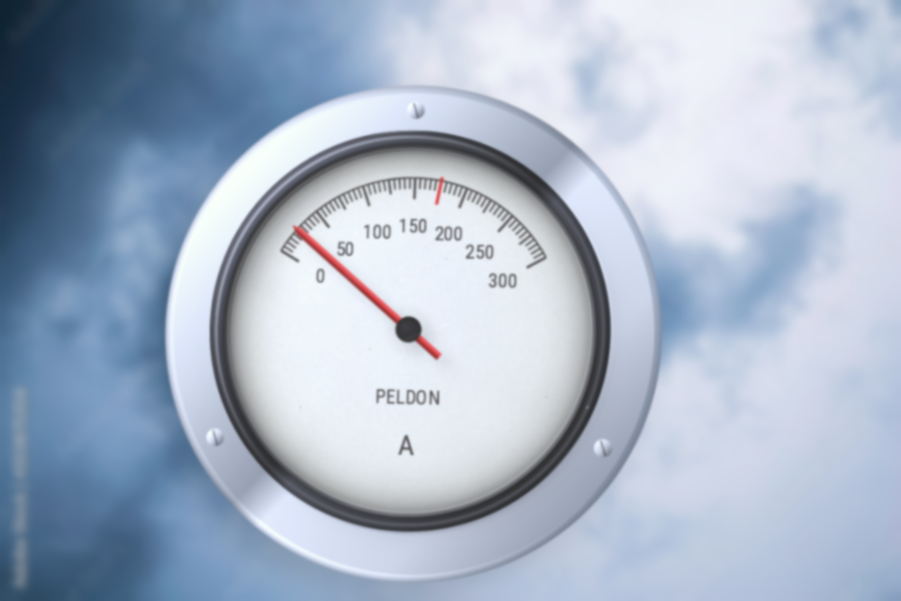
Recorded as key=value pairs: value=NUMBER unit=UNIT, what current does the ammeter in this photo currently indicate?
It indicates value=25 unit=A
